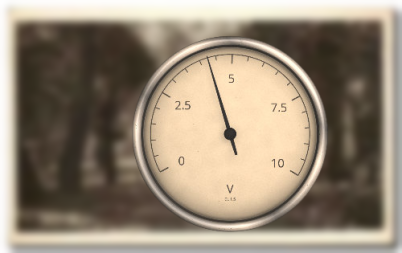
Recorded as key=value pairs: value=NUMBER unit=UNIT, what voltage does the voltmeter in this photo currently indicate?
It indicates value=4.25 unit=V
